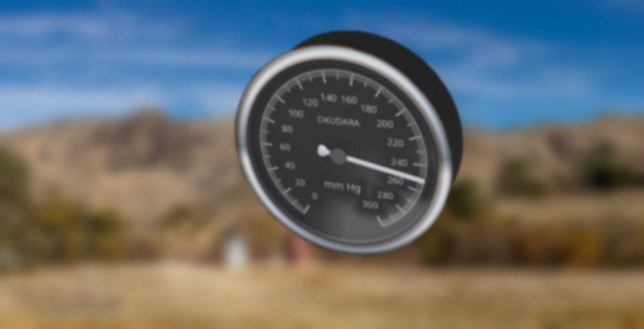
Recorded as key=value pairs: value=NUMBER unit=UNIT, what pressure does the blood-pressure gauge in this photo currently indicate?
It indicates value=250 unit=mmHg
